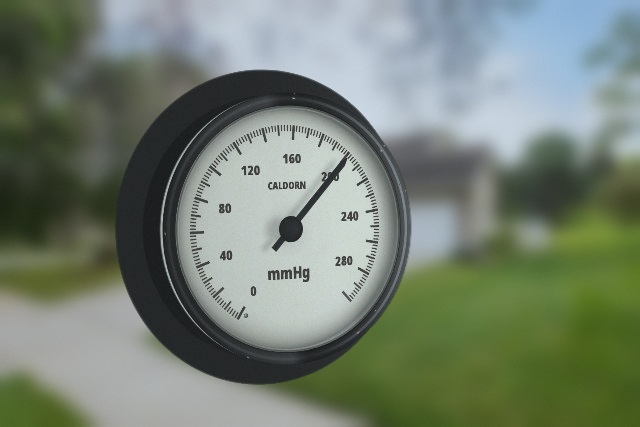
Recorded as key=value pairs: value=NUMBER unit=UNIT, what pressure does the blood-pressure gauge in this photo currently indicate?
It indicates value=200 unit=mmHg
